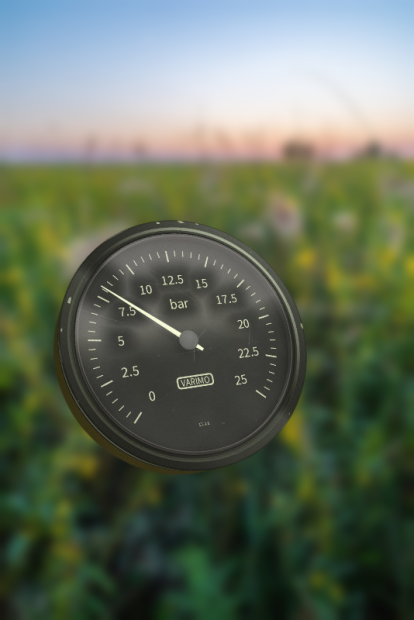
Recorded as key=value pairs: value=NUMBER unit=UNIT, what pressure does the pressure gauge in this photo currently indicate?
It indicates value=8 unit=bar
